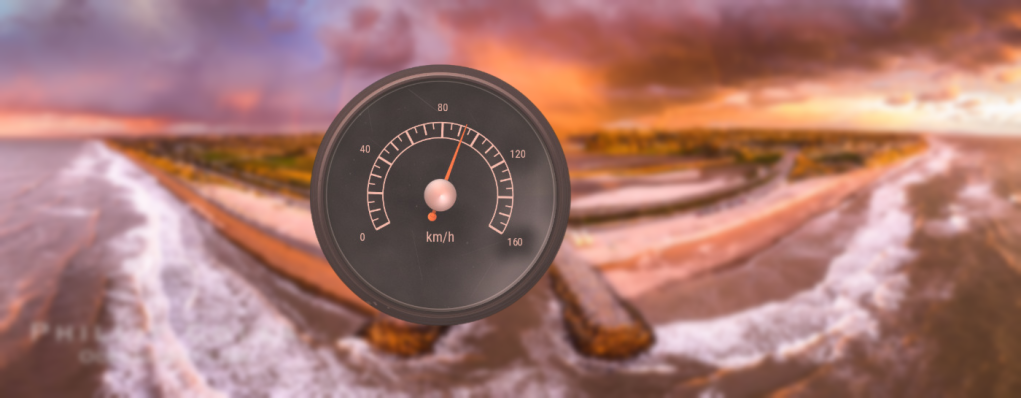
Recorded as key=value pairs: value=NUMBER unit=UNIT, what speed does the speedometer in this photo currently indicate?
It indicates value=92.5 unit=km/h
